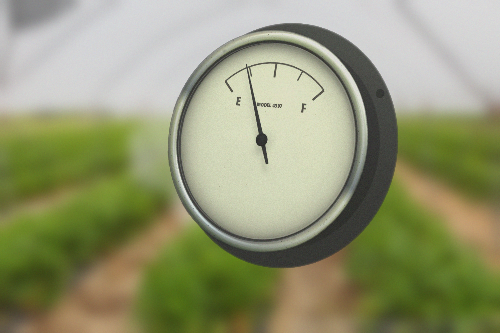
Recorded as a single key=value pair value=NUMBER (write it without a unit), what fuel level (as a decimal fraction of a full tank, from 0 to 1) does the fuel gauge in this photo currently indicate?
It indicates value=0.25
